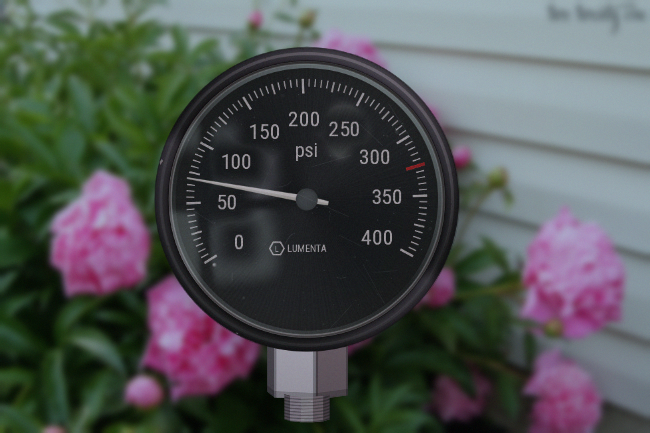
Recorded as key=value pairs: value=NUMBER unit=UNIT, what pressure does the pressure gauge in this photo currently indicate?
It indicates value=70 unit=psi
